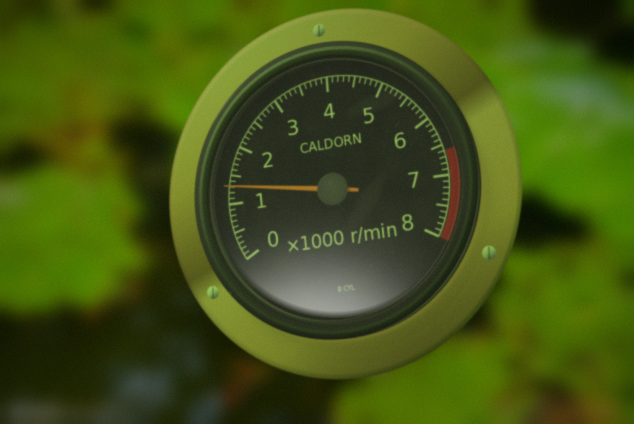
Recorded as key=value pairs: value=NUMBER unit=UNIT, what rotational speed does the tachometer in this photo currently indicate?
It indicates value=1300 unit=rpm
